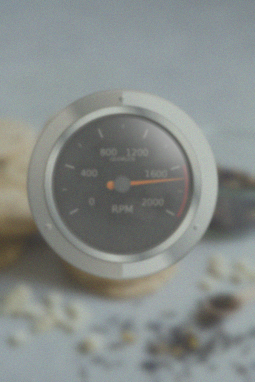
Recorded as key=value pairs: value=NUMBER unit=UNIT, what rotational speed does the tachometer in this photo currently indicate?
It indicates value=1700 unit=rpm
